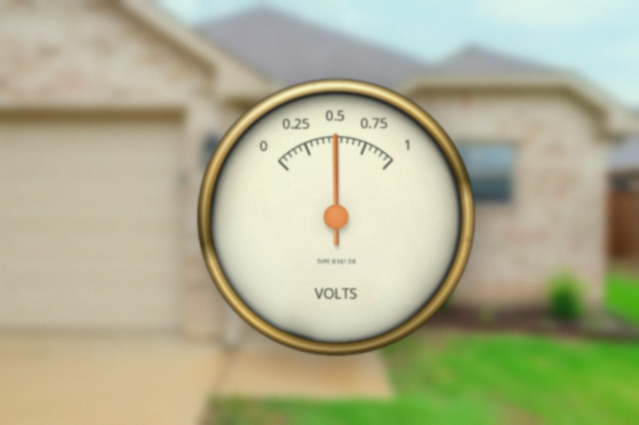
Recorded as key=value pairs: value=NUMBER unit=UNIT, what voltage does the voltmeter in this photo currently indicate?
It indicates value=0.5 unit=V
